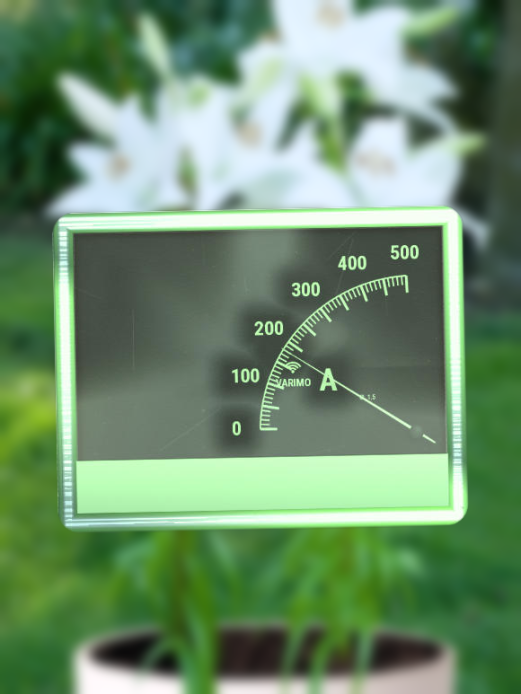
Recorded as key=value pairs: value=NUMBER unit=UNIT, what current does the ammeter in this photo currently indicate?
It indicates value=180 unit=A
